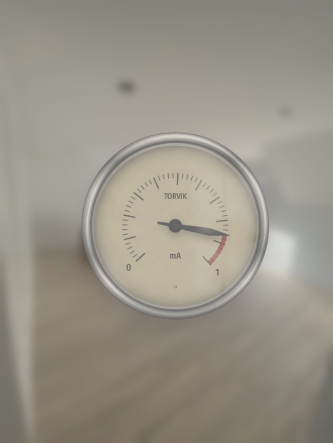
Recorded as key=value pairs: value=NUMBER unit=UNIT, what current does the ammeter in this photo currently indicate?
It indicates value=0.86 unit=mA
